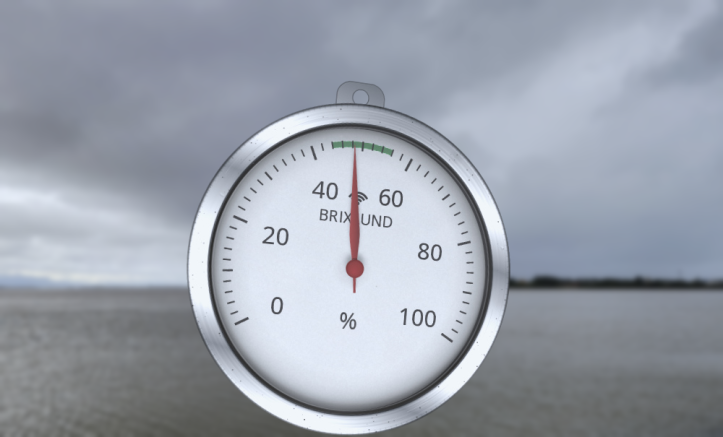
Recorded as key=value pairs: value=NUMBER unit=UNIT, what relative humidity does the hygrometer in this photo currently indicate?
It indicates value=48 unit=%
